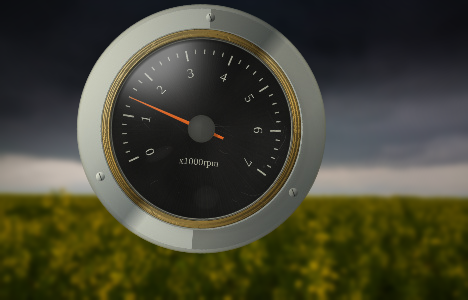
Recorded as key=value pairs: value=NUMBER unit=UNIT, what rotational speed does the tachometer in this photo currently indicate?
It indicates value=1400 unit=rpm
